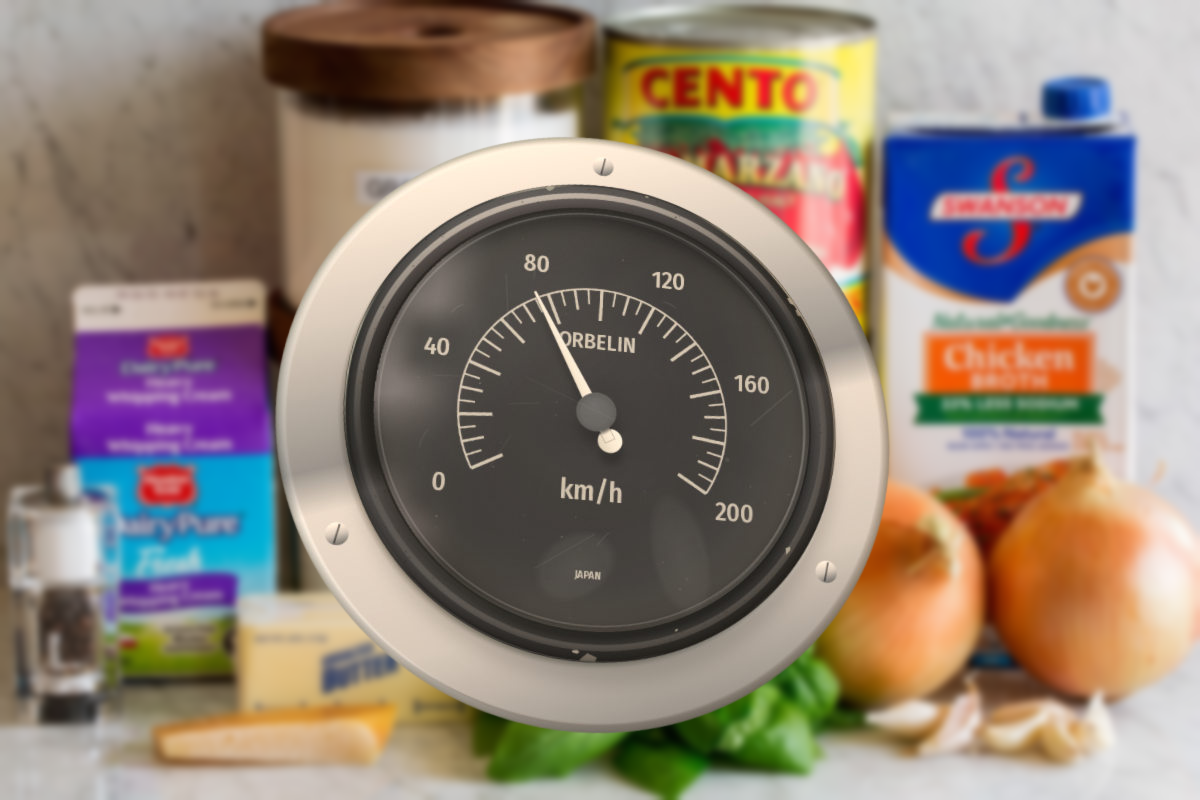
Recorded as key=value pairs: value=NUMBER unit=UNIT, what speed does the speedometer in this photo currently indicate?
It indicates value=75 unit=km/h
